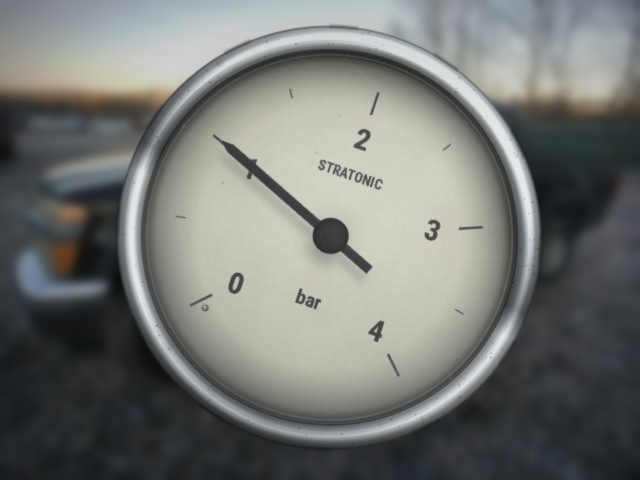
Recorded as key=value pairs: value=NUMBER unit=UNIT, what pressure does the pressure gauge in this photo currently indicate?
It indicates value=1 unit=bar
